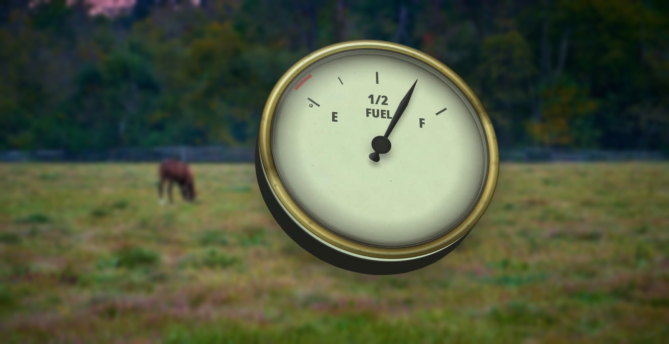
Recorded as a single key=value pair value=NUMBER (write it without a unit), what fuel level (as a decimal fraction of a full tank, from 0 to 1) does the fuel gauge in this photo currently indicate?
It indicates value=0.75
